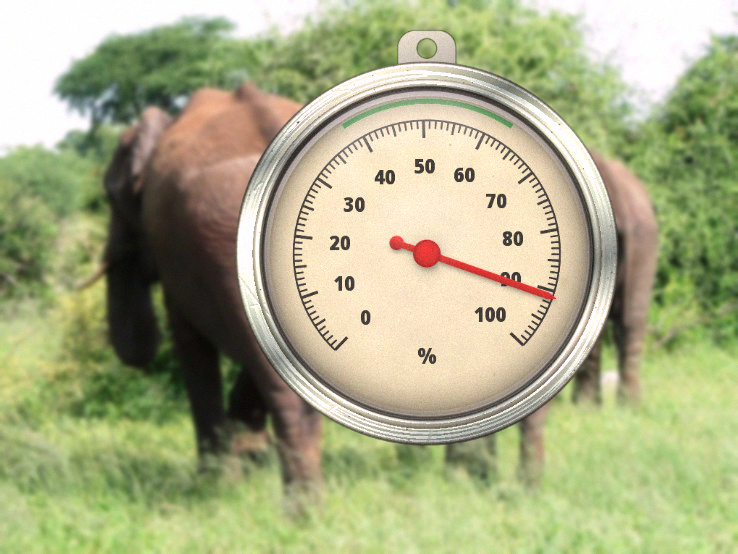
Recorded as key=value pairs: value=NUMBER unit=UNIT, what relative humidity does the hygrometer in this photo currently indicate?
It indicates value=91 unit=%
